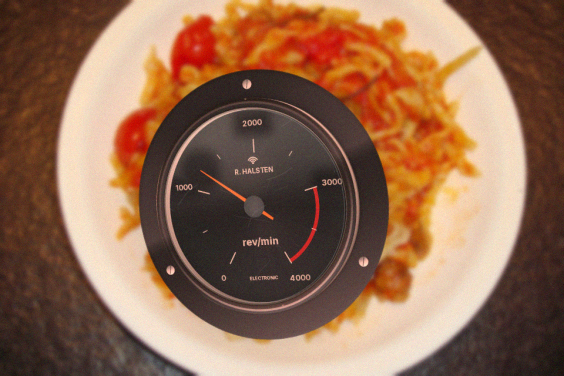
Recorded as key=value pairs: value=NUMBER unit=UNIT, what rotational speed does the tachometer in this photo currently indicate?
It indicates value=1250 unit=rpm
